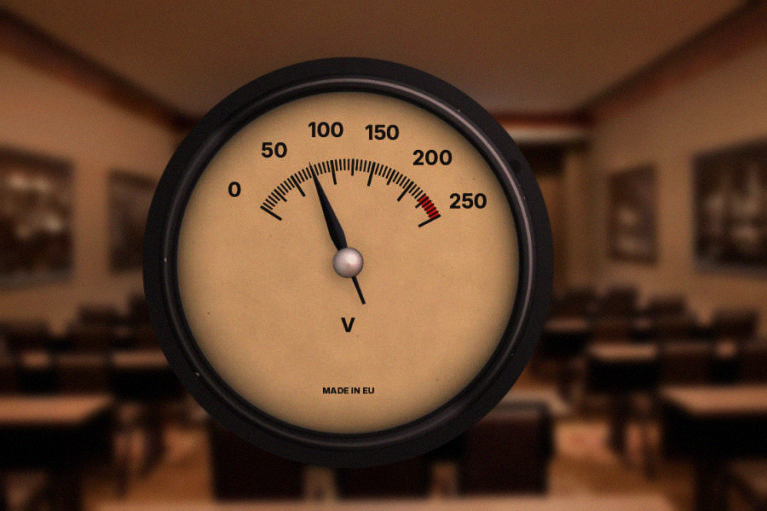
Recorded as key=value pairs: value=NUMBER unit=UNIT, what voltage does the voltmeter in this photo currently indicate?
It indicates value=75 unit=V
